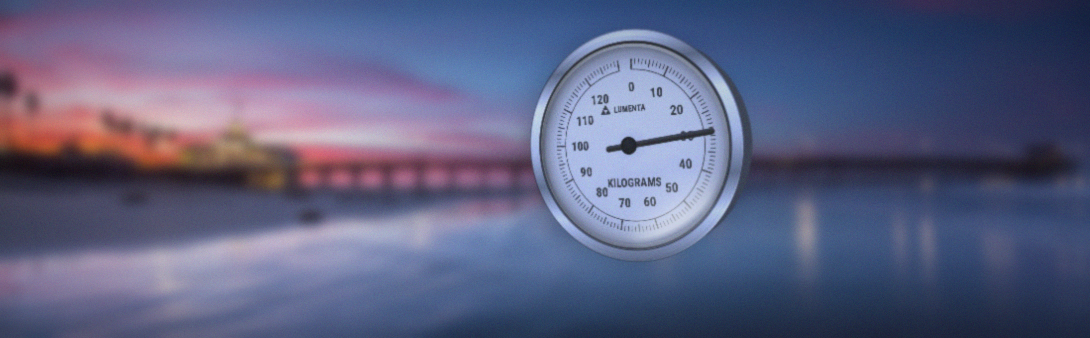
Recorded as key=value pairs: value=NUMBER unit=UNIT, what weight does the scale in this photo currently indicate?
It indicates value=30 unit=kg
